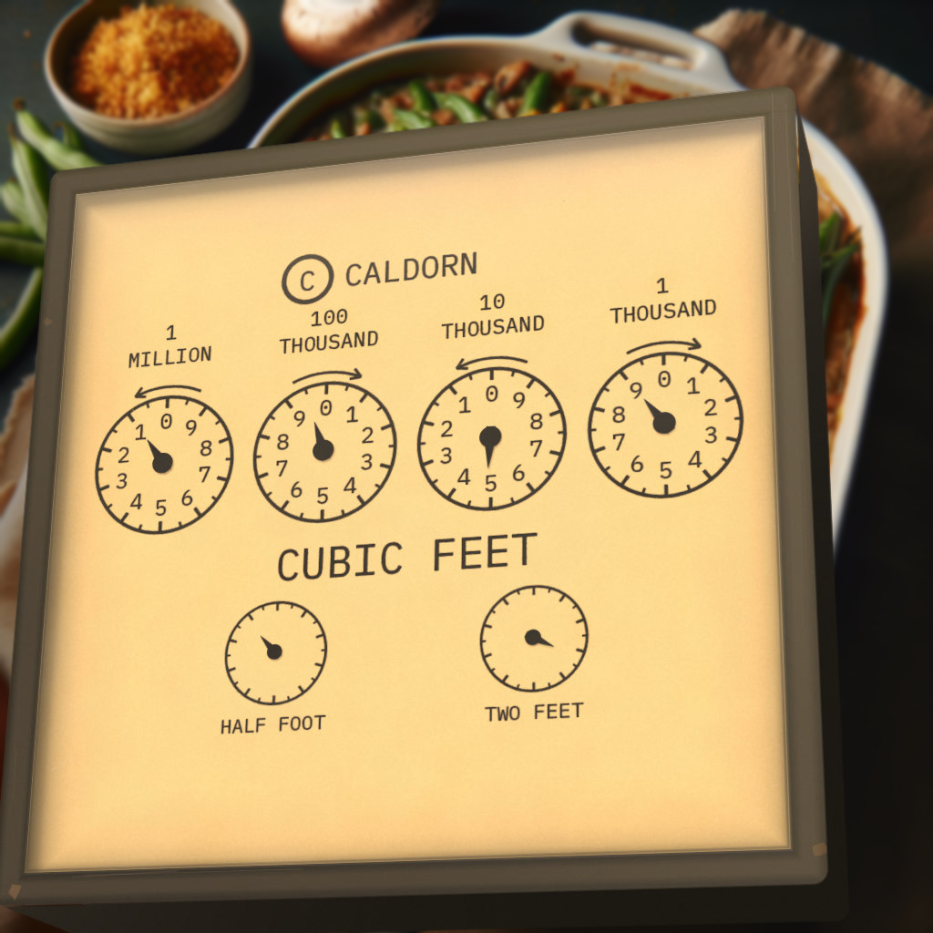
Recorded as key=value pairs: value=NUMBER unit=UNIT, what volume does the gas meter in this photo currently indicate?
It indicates value=94900 unit=ft³
